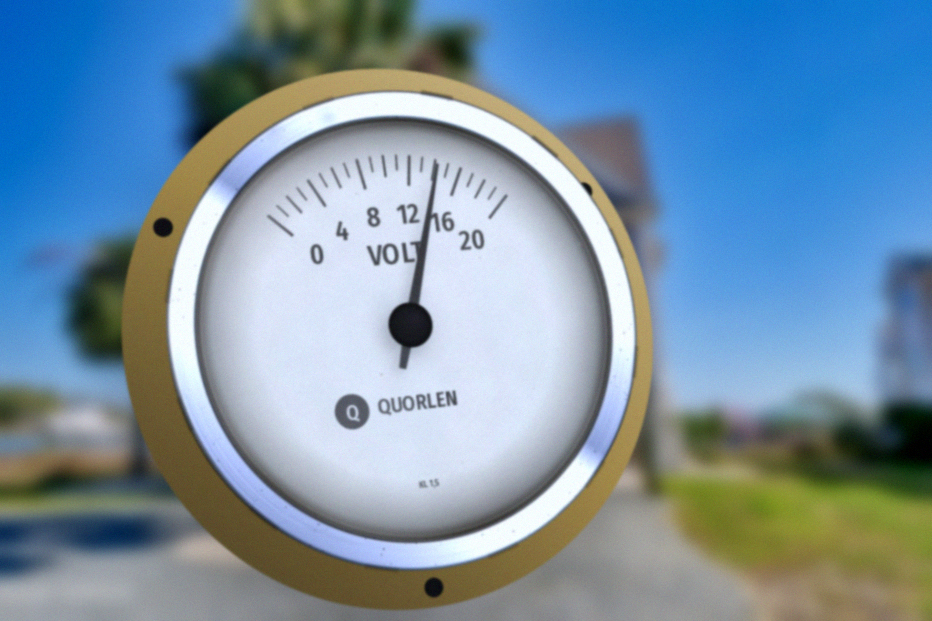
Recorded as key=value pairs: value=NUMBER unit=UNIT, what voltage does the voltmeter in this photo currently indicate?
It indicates value=14 unit=V
